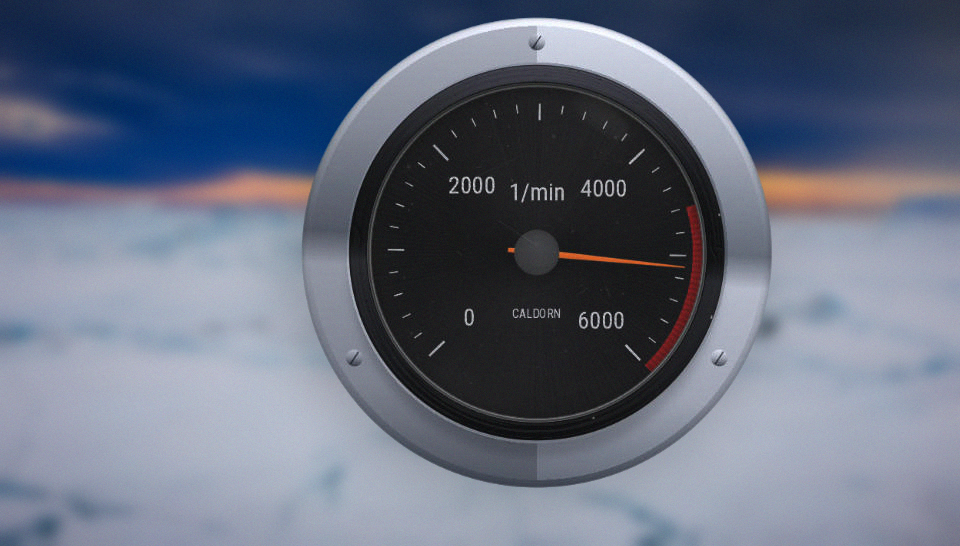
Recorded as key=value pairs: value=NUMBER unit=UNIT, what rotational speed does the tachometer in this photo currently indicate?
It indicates value=5100 unit=rpm
